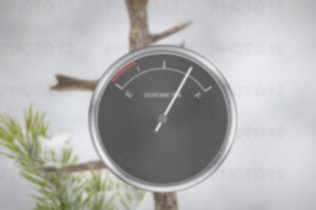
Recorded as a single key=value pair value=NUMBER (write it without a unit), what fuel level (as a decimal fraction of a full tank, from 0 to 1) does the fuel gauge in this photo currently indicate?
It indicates value=0.75
